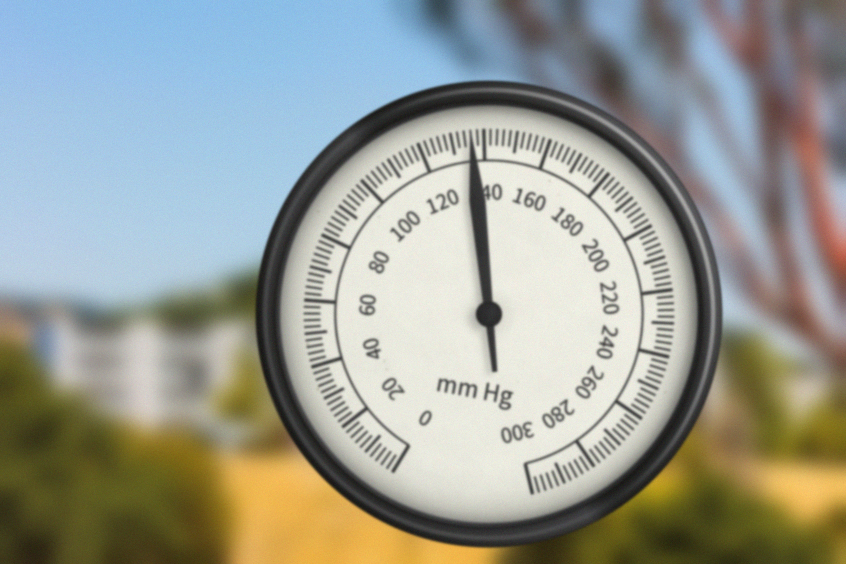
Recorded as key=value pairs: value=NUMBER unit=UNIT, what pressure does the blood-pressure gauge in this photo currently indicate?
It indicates value=136 unit=mmHg
